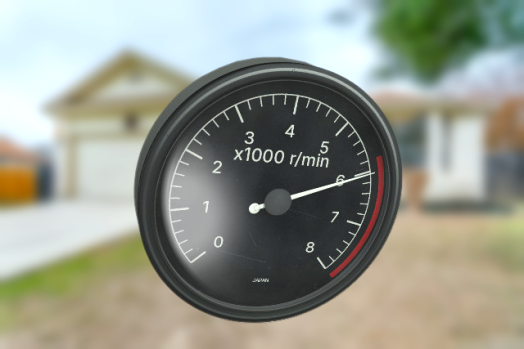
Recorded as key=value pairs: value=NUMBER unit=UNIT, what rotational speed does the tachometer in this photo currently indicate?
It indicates value=6000 unit=rpm
